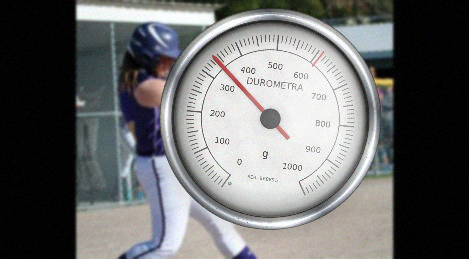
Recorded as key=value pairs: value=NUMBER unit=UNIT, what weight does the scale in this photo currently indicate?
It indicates value=340 unit=g
